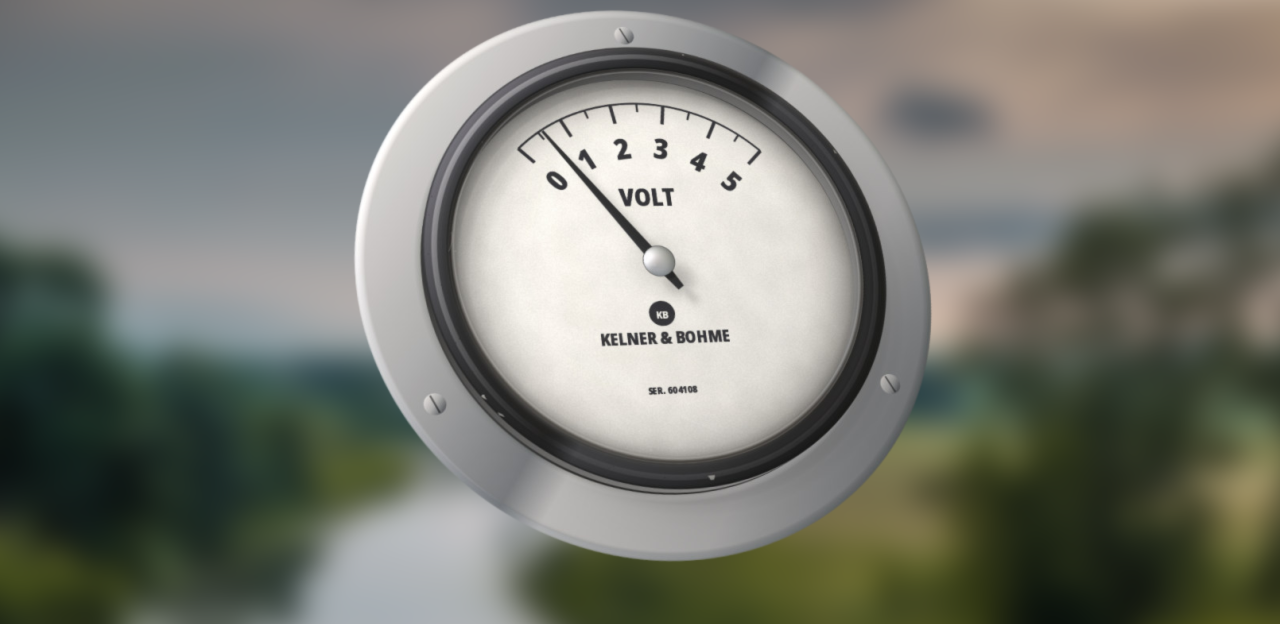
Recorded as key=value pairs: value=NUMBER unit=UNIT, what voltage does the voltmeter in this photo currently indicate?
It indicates value=0.5 unit=V
